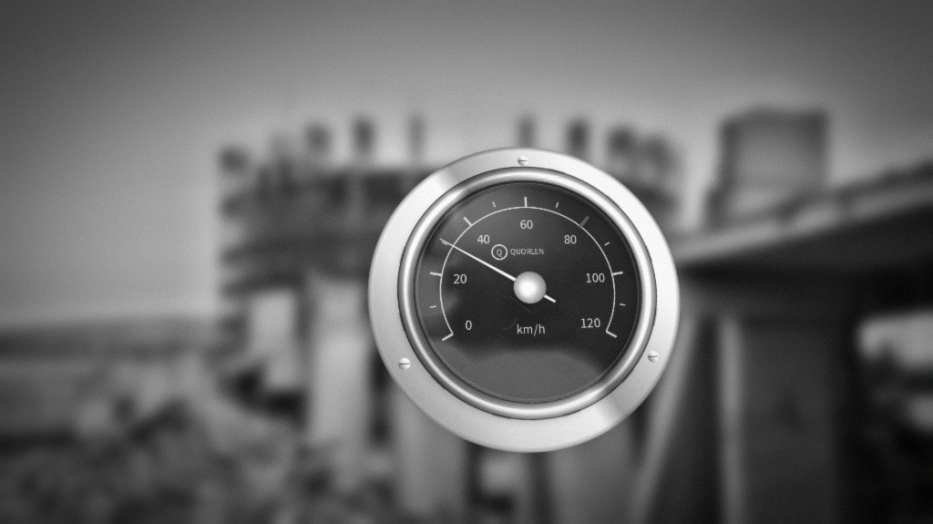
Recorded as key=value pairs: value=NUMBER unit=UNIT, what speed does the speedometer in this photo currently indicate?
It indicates value=30 unit=km/h
